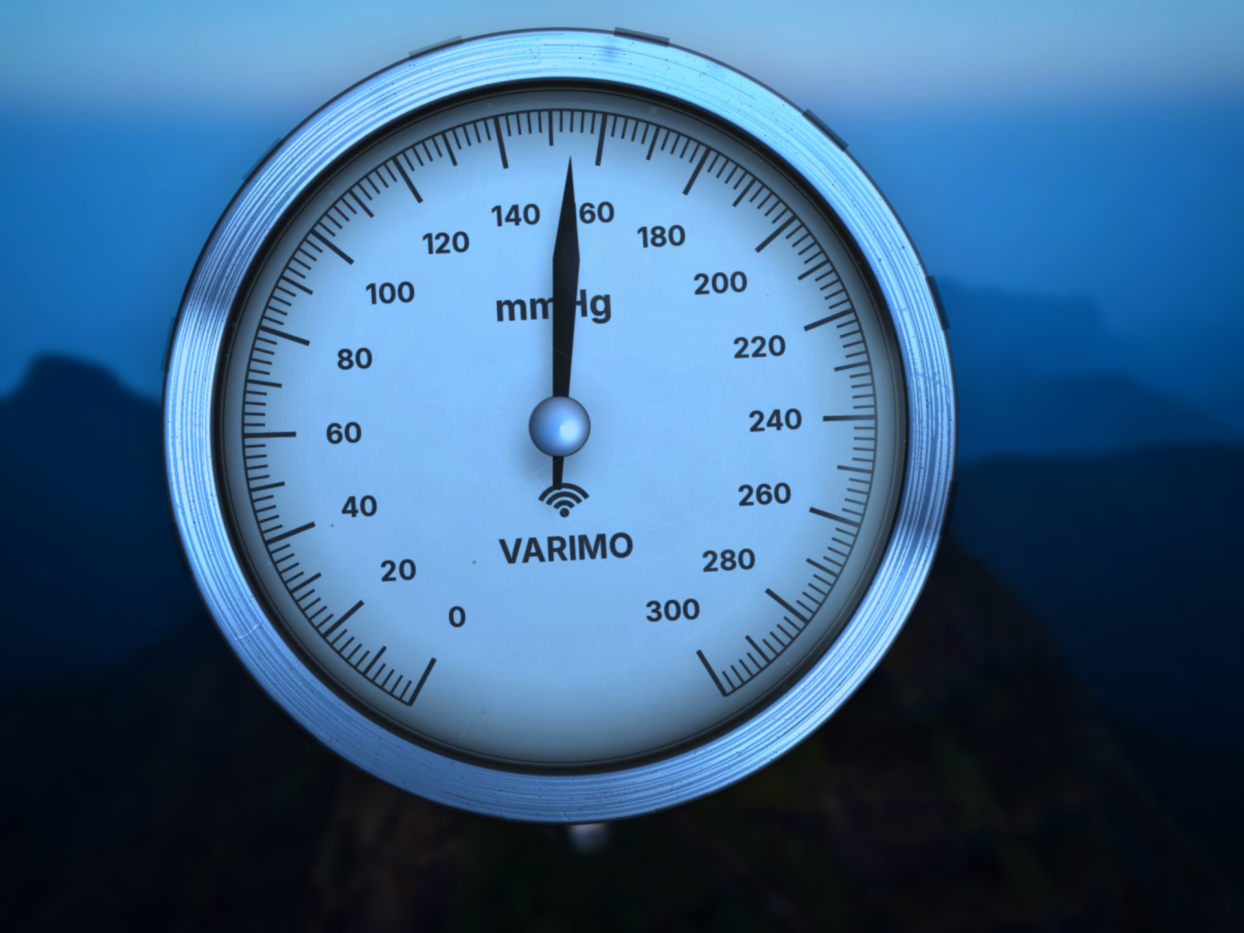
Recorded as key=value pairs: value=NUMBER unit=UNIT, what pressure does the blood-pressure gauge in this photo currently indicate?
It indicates value=154 unit=mmHg
